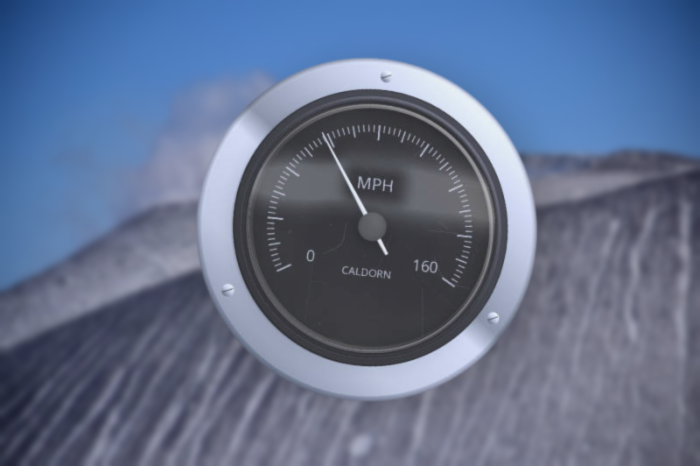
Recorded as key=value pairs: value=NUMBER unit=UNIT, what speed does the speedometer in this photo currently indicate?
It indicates value=58 unit=mph
